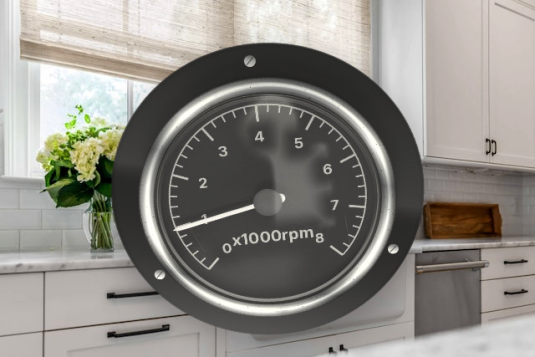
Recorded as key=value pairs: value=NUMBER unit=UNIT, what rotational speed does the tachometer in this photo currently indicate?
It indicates value=1000 unit=rpm
